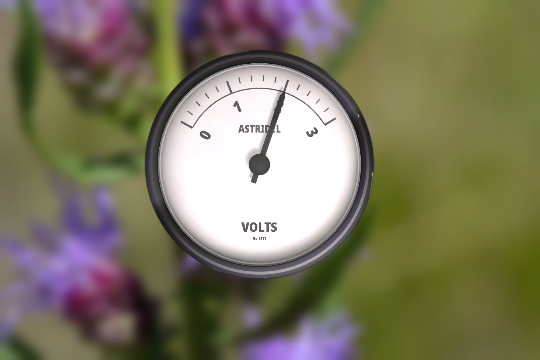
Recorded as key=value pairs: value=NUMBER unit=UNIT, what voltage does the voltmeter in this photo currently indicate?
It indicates value=2 unit=V
